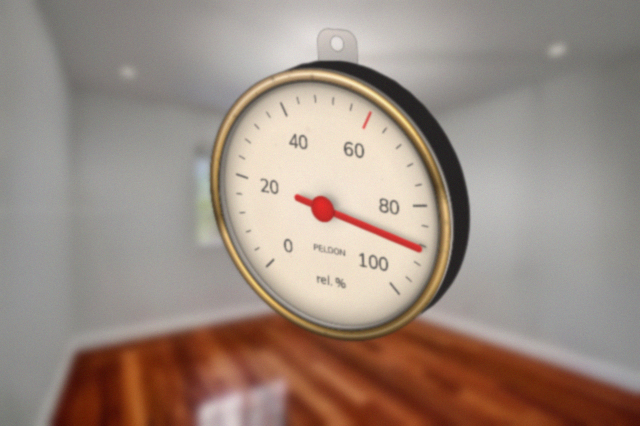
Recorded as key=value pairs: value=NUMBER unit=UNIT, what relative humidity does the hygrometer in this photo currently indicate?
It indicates value=88 unit=%
